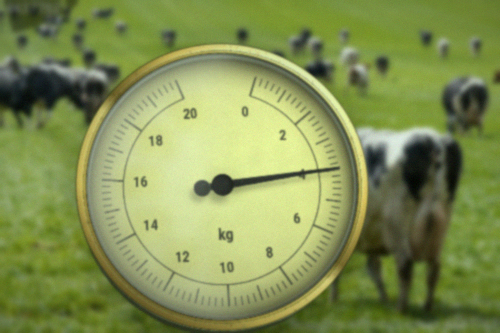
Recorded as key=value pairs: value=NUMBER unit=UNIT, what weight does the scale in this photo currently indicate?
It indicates value=4 unit=kg
